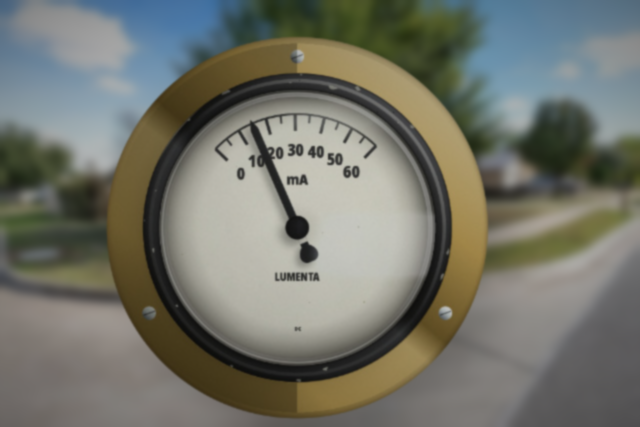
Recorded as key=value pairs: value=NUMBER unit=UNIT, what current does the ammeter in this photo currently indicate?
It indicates value=15 unit=mA
